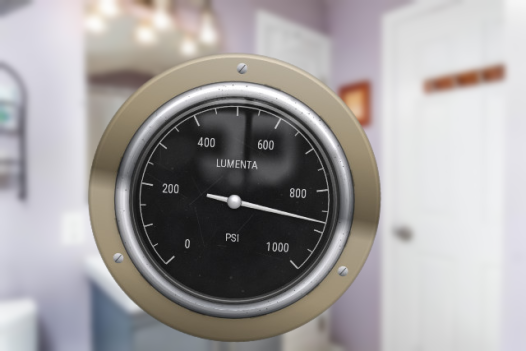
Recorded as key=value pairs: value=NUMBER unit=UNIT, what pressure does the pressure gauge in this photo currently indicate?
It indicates value=875 unit=psi
